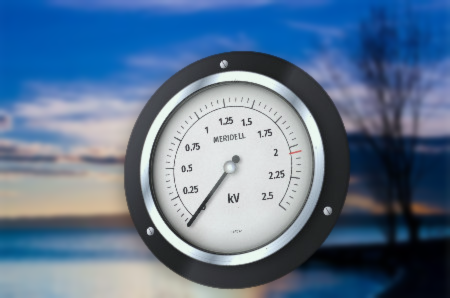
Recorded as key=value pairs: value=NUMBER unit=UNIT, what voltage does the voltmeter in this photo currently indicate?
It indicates value=0 unit=kV
